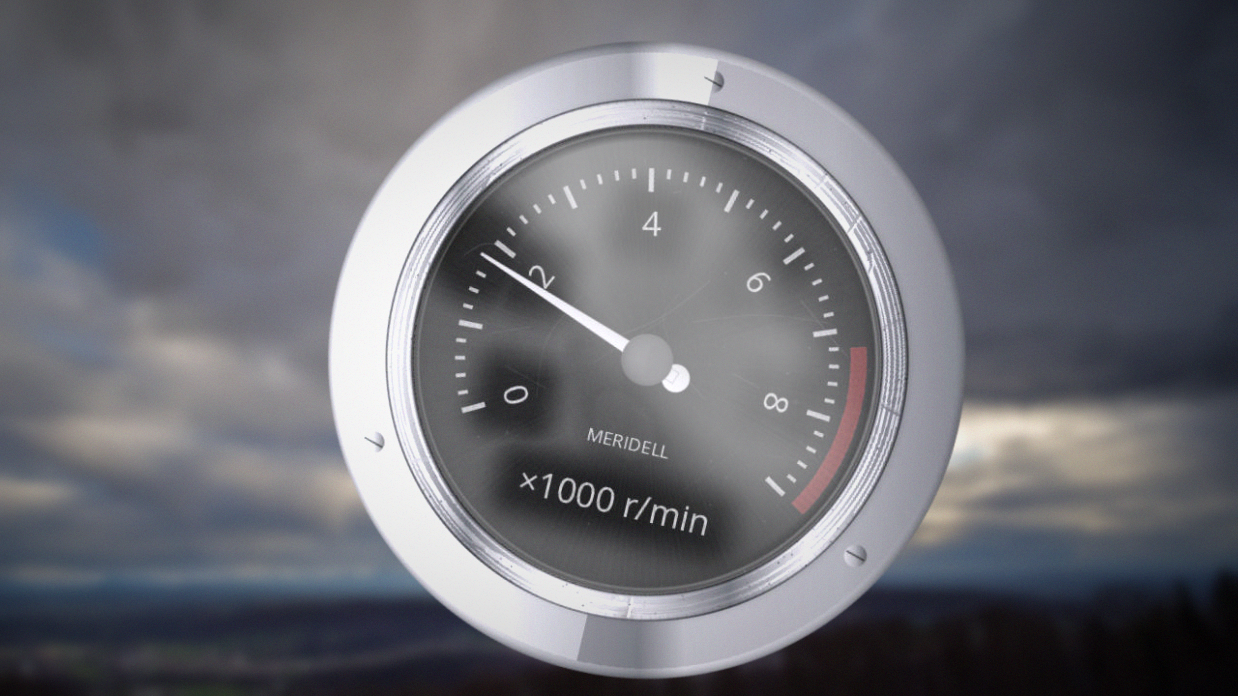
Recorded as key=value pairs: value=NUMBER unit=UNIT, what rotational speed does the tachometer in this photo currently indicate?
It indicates value=1800 unit=rpm
